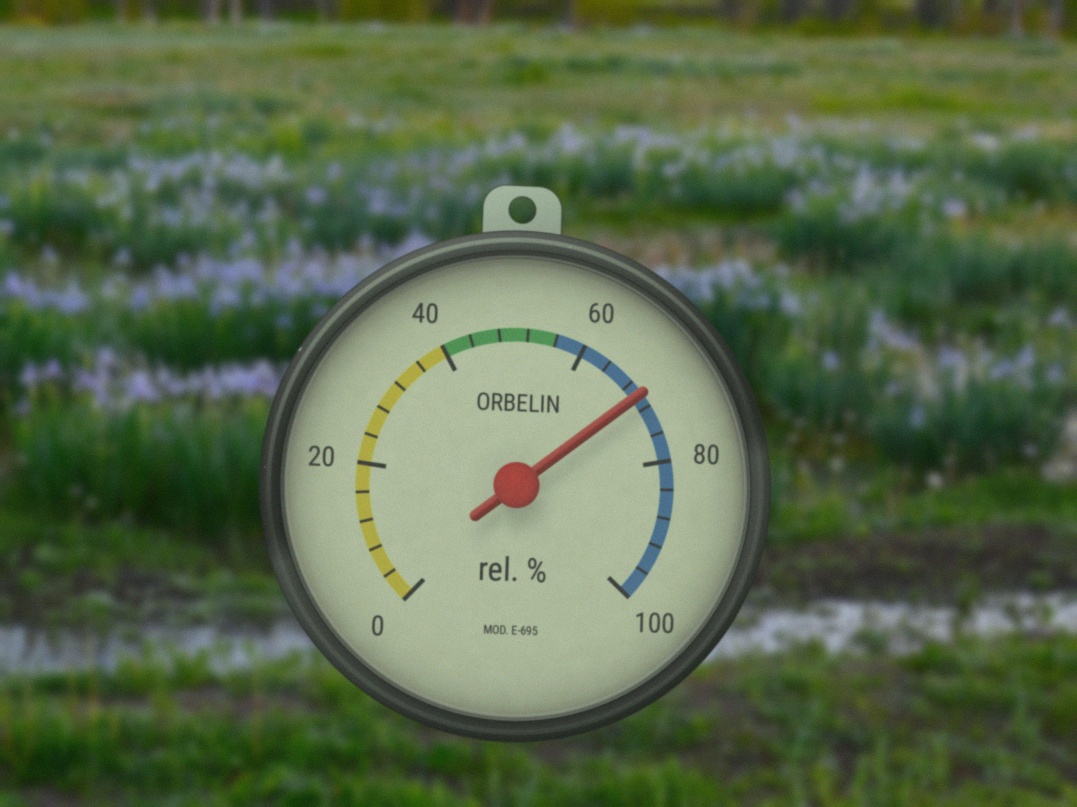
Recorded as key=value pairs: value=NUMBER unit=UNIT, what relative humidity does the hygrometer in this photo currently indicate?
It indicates value=70 unit=%
